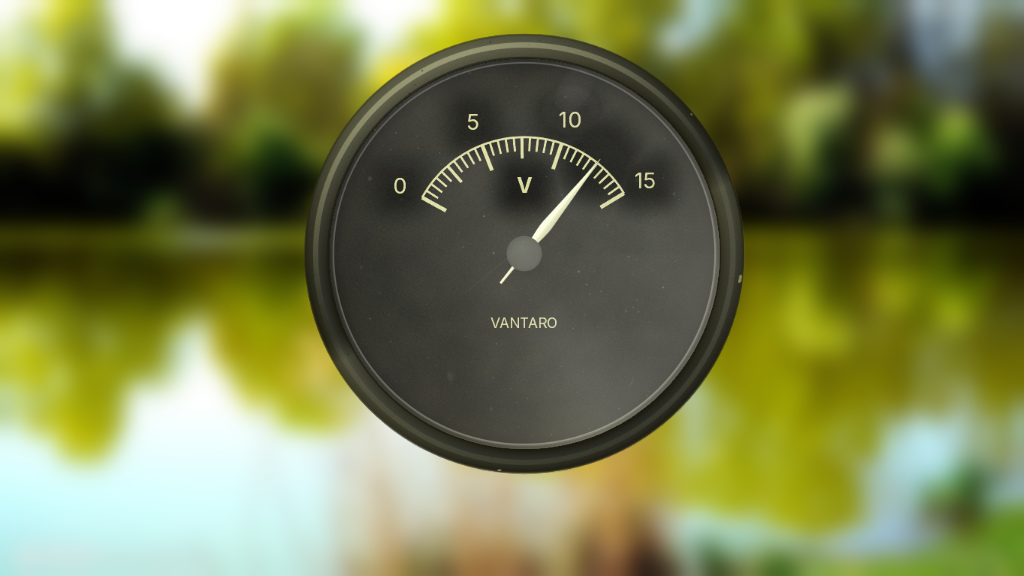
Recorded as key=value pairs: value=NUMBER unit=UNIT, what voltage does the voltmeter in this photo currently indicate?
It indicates value=12.5 unit=V
